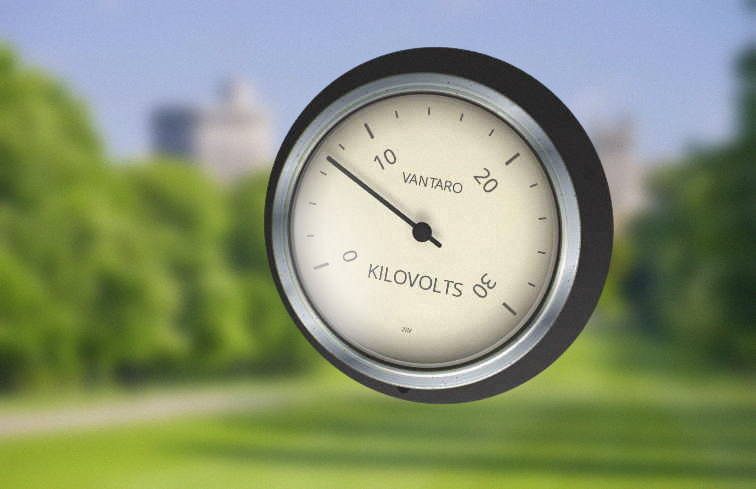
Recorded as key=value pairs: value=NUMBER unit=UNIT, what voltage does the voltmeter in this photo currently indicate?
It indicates value=7 unit=kV
